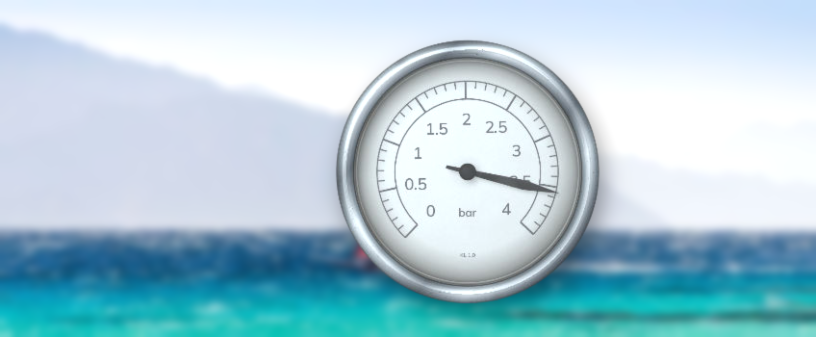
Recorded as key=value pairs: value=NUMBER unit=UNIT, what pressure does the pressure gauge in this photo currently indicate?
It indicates value=3.55 unit=bar
